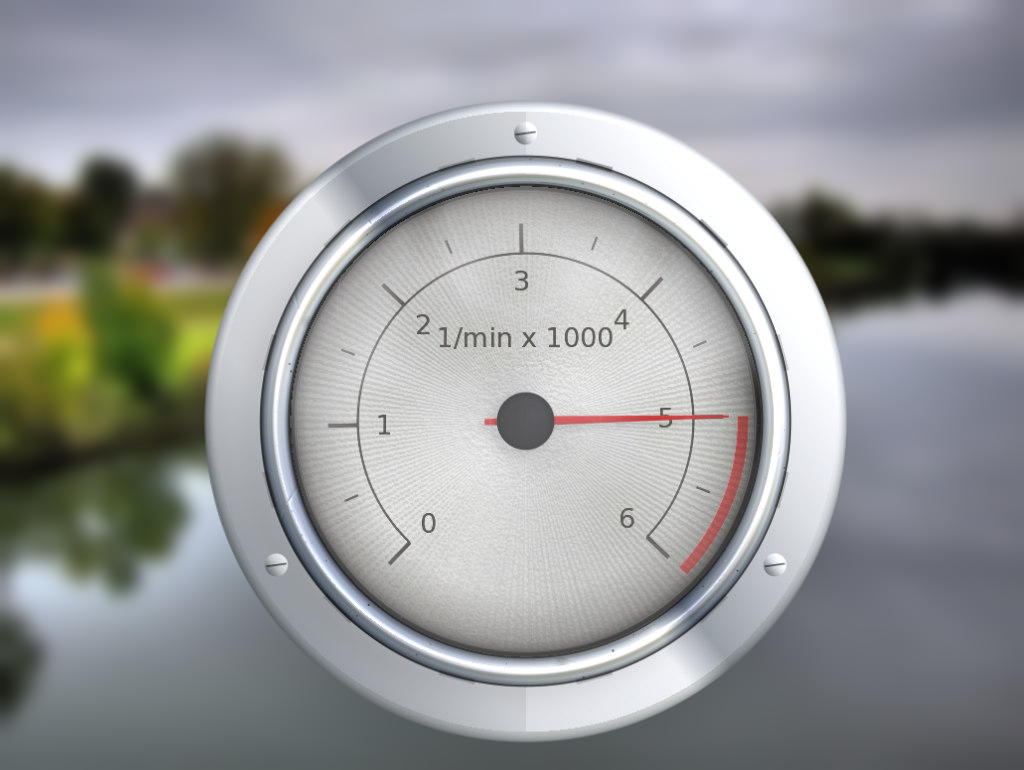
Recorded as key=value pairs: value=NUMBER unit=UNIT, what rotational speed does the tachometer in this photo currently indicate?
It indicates value=5000 unit=rpm
